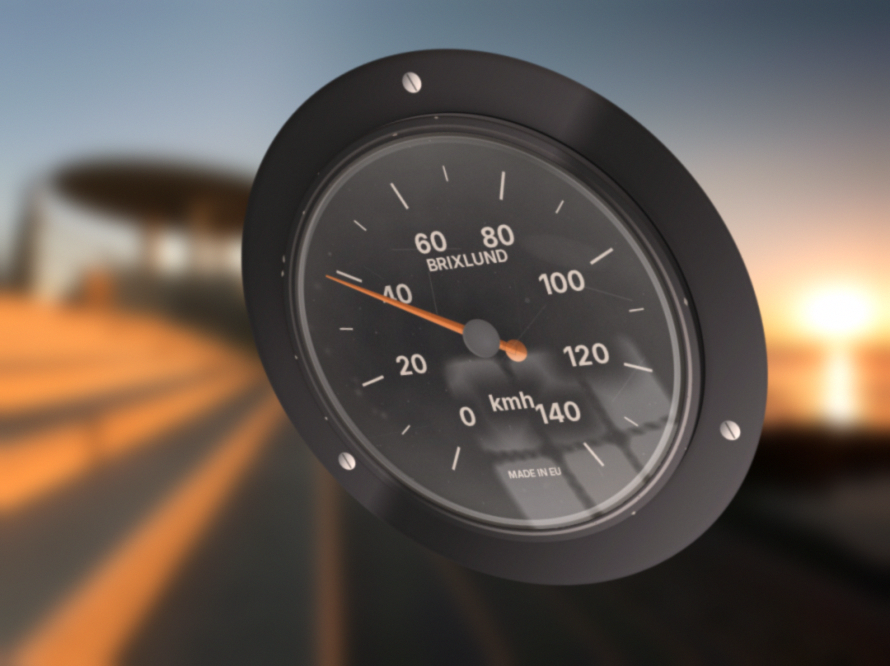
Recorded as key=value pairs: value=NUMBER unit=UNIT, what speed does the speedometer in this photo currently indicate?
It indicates value=40 unit=km/h
